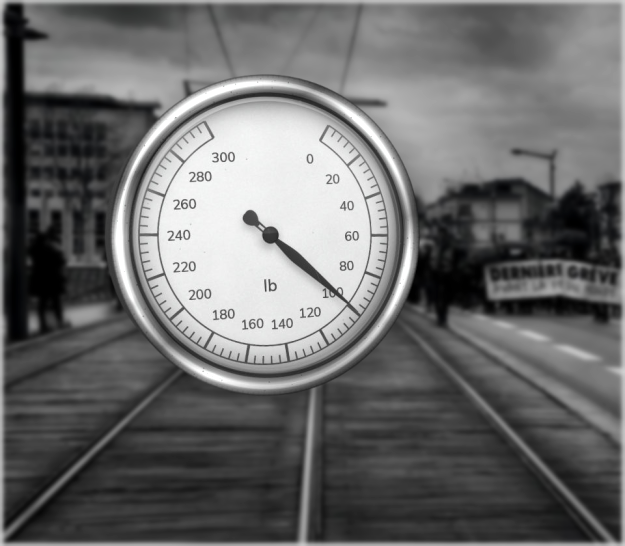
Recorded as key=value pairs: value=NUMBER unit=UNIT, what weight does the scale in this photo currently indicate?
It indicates value=100 unit=lb
